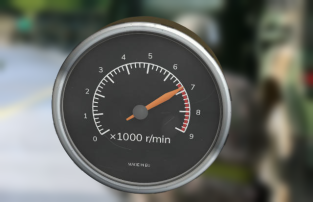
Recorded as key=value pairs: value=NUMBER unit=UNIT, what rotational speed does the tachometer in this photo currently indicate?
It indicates value=6800 unit=rpm
